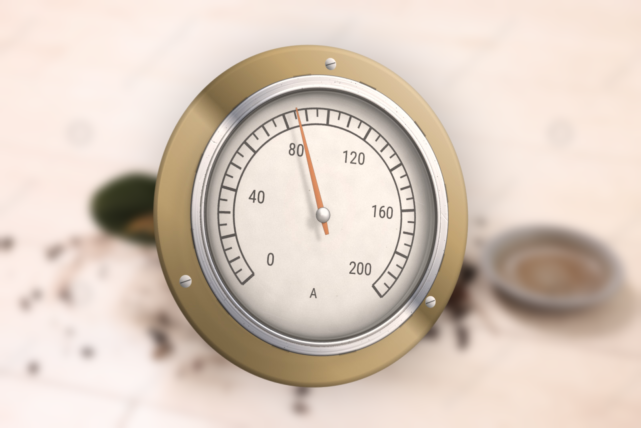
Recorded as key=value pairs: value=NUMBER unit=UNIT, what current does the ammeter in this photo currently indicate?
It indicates value=85 unit=A
